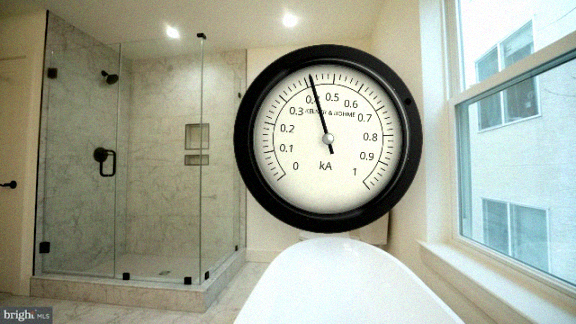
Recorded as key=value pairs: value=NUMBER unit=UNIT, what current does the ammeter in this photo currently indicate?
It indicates value=0.42 unit=kA
